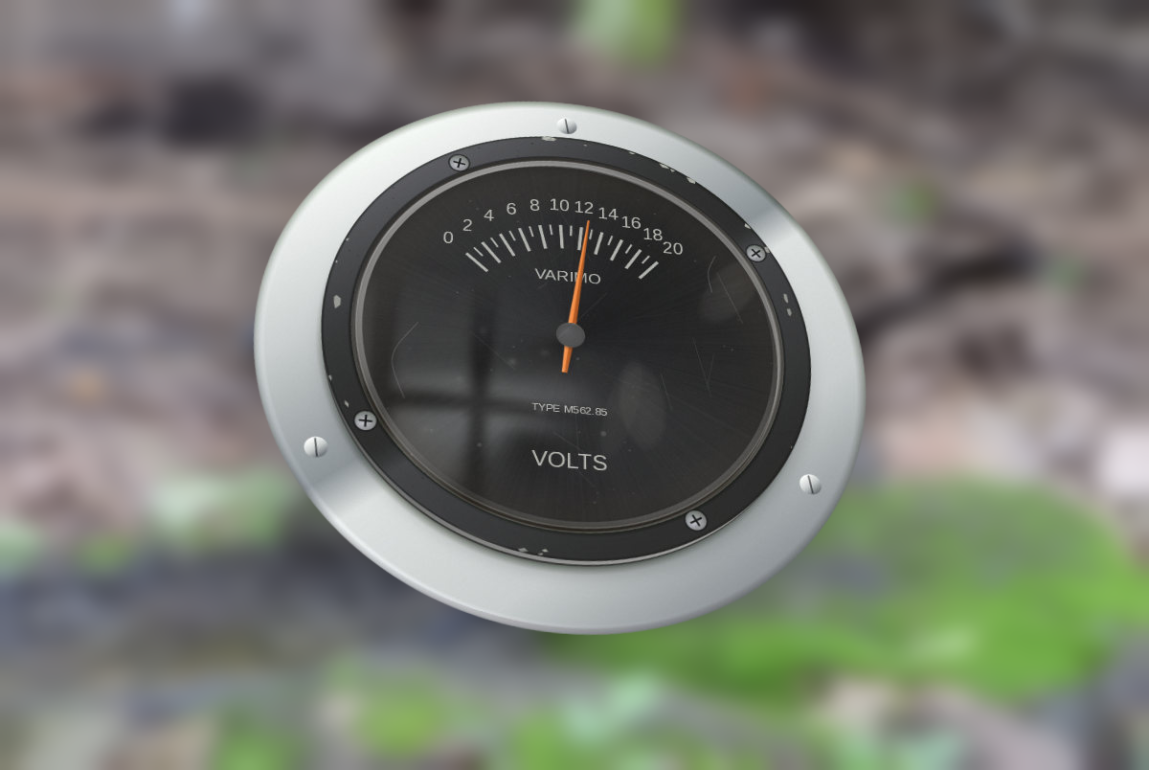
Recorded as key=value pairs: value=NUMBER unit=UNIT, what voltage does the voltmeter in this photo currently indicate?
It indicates value=12.5 unit=V
